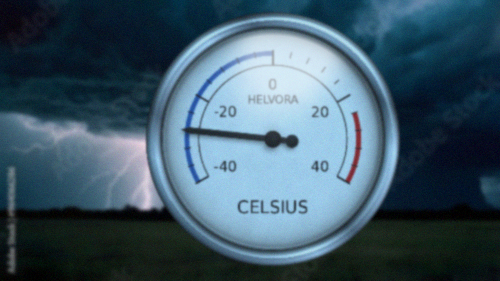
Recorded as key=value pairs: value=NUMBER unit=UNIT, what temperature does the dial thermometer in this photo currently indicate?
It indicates value=-28 unit=°C
